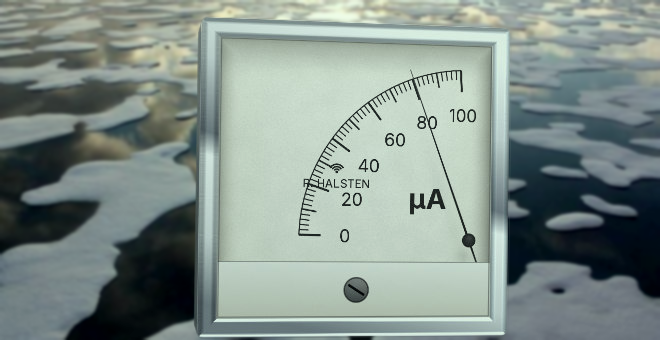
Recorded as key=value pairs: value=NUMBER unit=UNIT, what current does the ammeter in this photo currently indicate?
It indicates value=80 unit=µA
